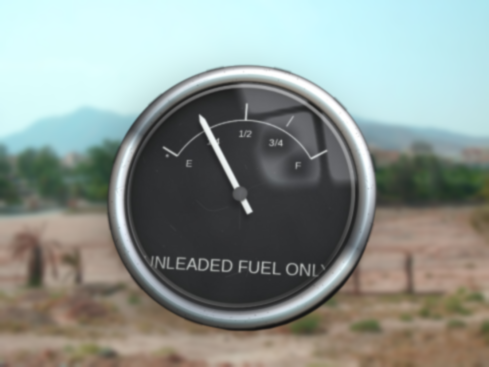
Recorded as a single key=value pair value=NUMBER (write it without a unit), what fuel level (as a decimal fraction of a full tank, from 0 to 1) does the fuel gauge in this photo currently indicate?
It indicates value=0.25
